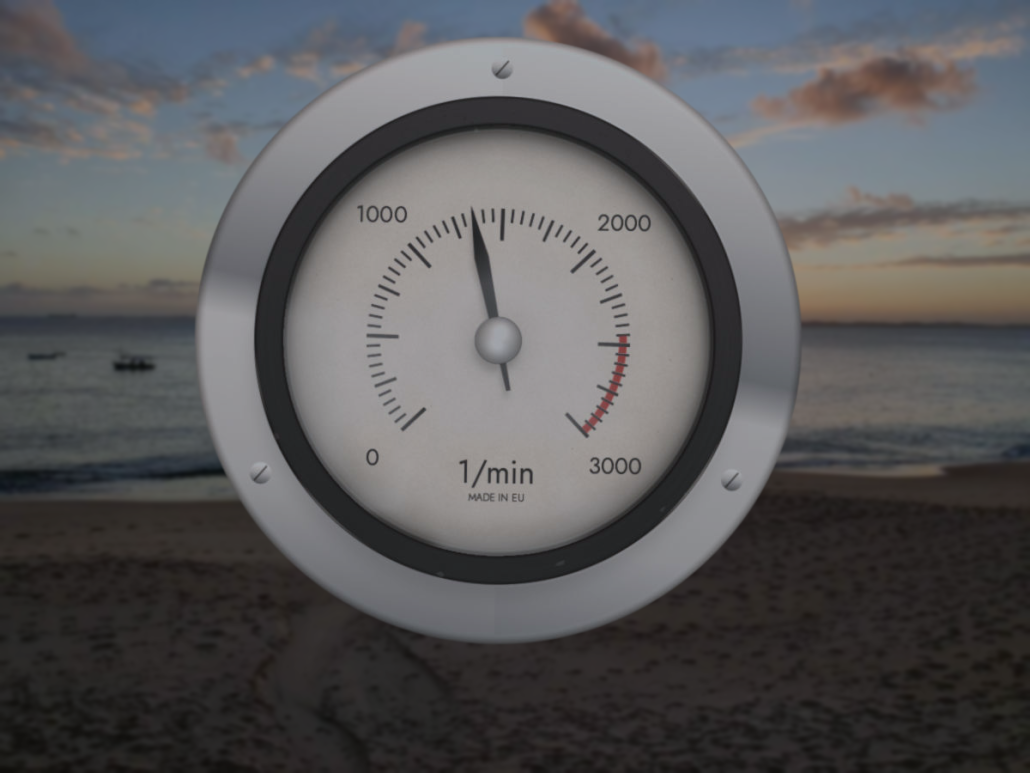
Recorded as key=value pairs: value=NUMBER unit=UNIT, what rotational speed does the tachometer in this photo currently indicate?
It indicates value=1350 unit=rpm
